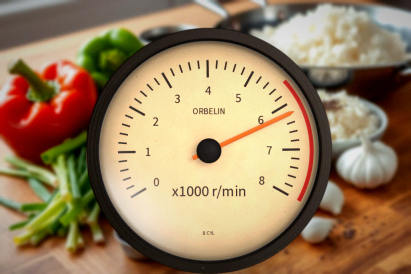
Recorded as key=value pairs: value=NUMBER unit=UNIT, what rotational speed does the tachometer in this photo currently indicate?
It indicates value=6200 unit=rpm
